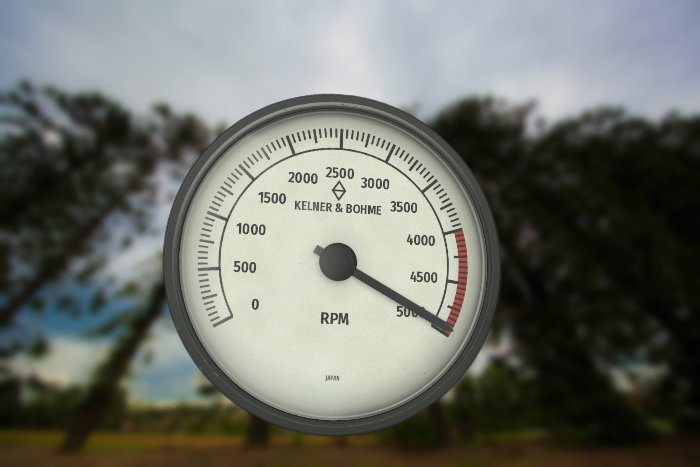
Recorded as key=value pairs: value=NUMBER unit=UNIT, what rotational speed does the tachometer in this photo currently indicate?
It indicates value=4950 unit=rpm
